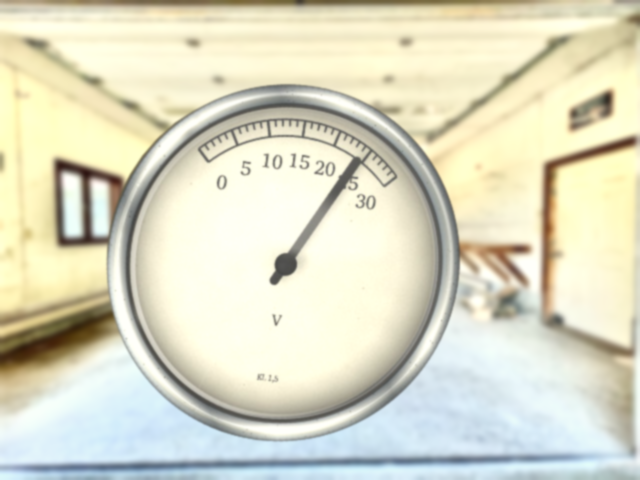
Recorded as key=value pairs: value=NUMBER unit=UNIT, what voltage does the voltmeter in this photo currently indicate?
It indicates value=24 unit=V
